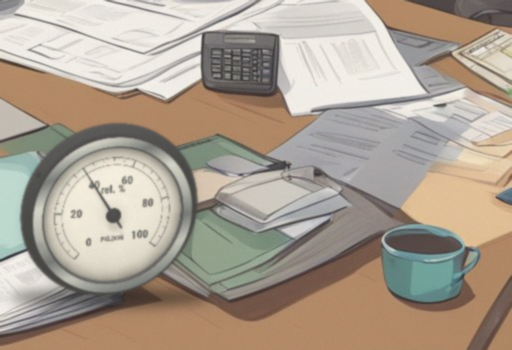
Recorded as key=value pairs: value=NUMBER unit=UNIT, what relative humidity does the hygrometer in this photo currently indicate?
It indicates value=40 unit=%
